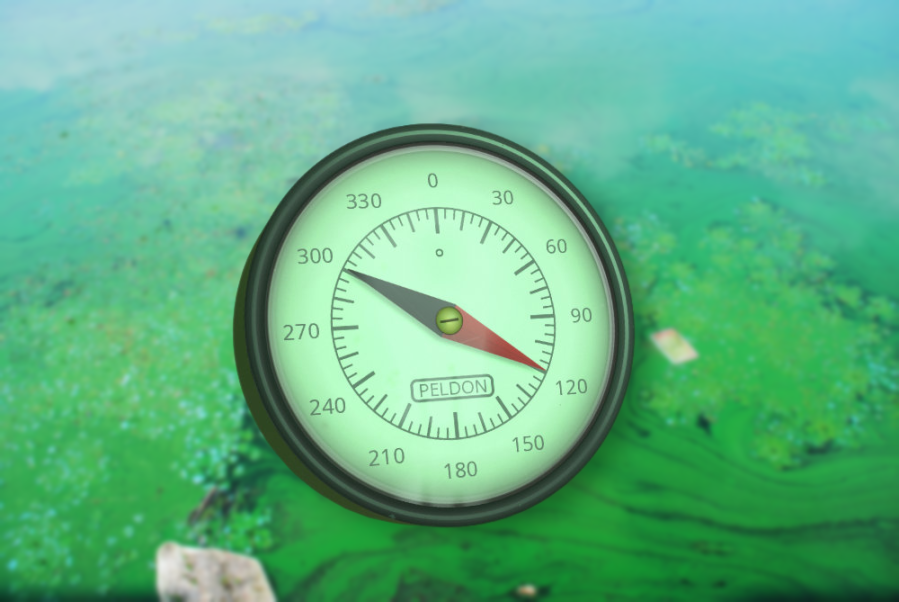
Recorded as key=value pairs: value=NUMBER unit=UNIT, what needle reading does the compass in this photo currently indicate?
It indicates value=120 unit=°
